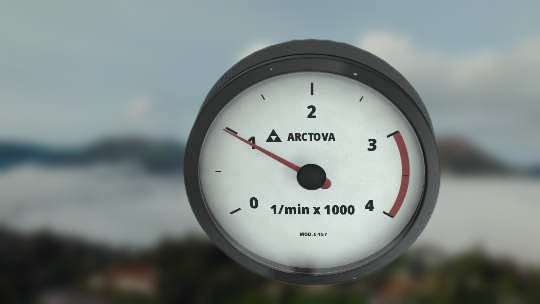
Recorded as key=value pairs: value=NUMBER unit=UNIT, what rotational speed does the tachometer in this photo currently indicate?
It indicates value=1000 unit=rpm
